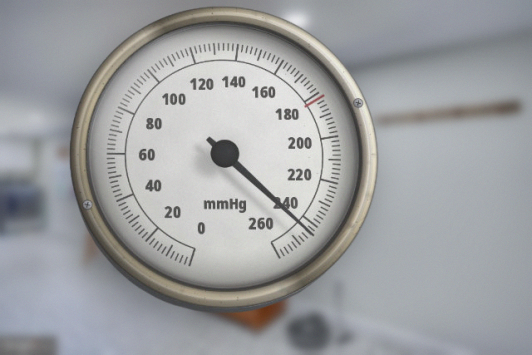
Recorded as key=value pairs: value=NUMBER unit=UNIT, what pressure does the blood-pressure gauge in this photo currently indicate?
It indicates value=244 unit=mmHg
